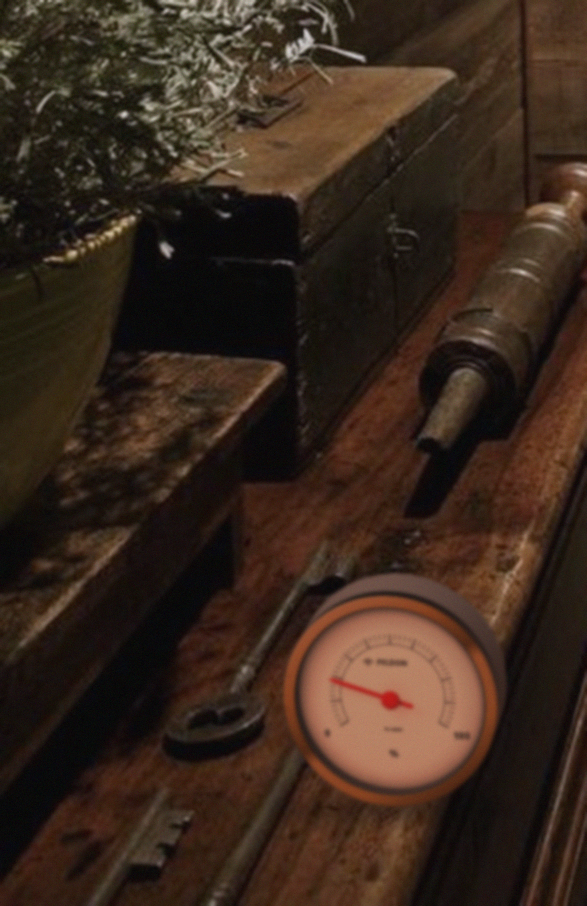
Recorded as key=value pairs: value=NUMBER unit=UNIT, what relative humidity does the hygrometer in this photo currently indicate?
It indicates value=20 unit=%
